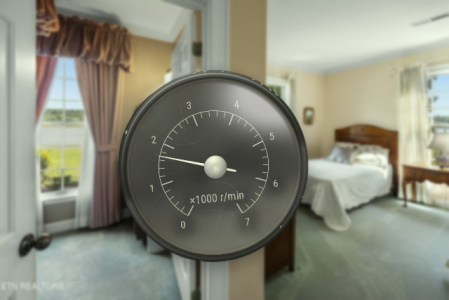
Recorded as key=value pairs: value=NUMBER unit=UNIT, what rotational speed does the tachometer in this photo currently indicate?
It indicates value=1700 unit=rpm
